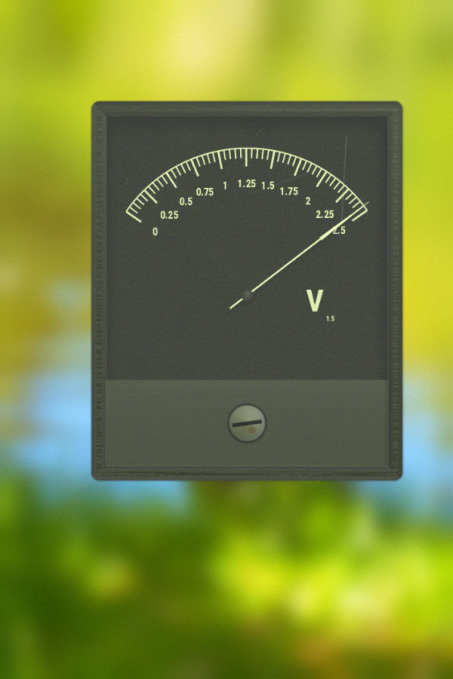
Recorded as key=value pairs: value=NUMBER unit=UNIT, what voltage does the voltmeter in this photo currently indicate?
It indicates value=2.45 unit=V
